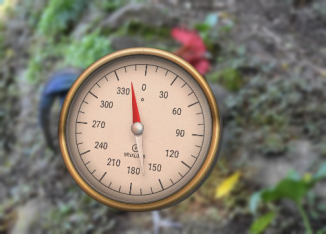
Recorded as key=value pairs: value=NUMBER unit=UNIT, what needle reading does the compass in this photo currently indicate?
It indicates value=345 unit=°
